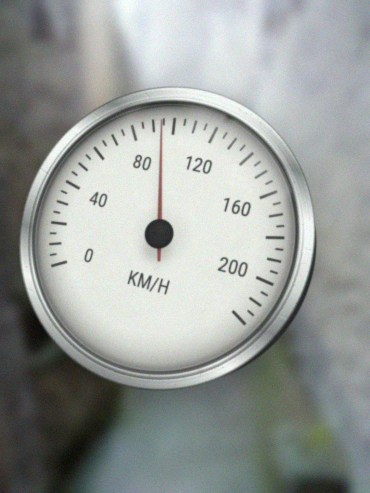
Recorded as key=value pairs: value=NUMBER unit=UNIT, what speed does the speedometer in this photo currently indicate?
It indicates value=95 unit=km/h
